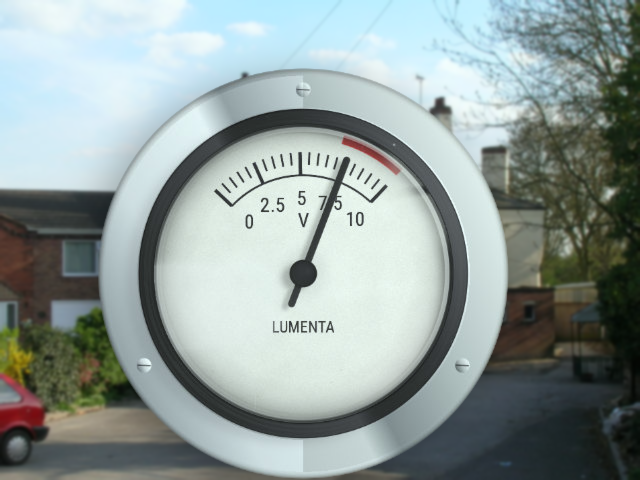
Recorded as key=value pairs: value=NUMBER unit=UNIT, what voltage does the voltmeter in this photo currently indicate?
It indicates value=7.5 unit=V
